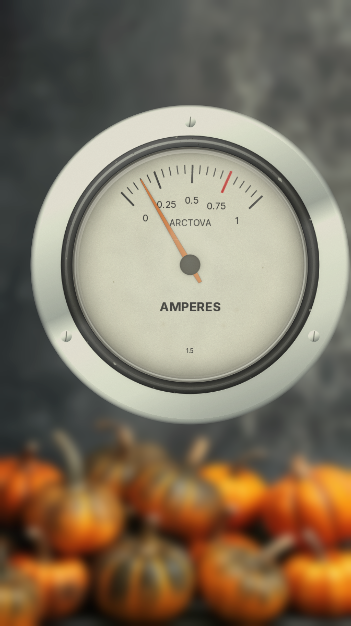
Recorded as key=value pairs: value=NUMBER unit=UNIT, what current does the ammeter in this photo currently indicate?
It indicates value=0.15 unit=A
